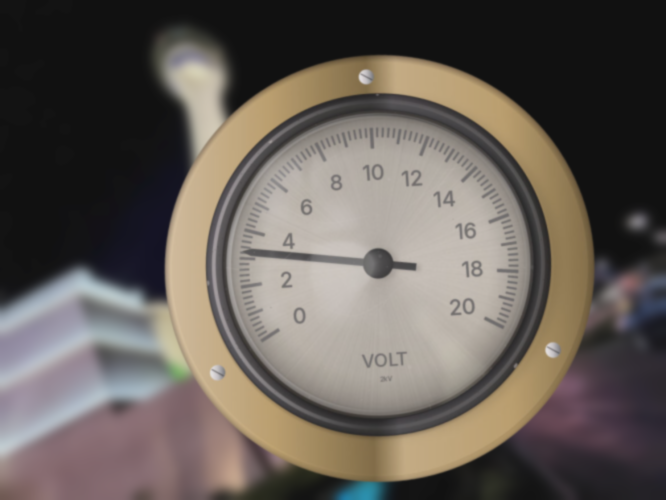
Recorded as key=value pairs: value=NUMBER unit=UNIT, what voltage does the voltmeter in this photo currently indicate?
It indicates value=3.2 unit=V
